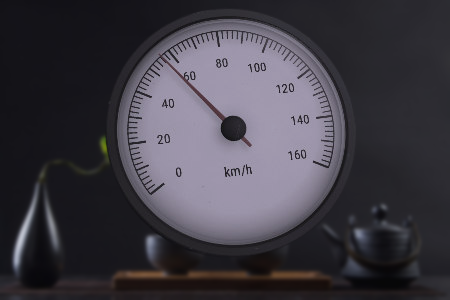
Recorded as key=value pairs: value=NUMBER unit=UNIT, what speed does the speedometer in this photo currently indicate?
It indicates value=56 unit=km/h
